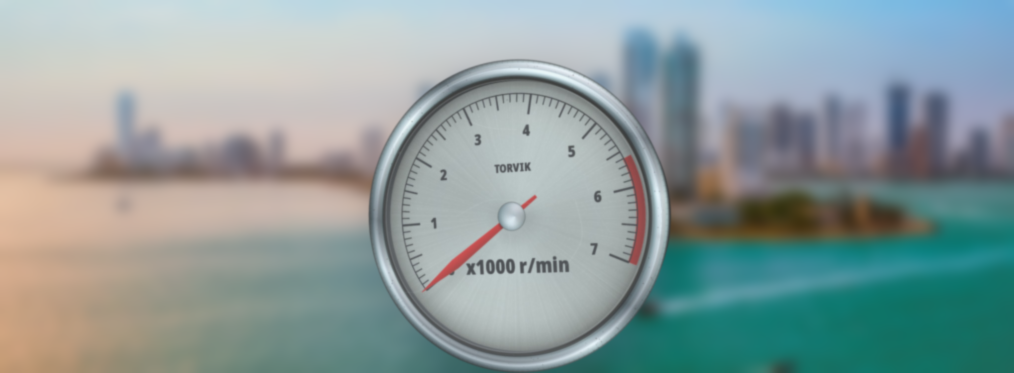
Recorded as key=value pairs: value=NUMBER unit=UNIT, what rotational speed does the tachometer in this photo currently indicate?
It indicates value=0 unit=rpm
